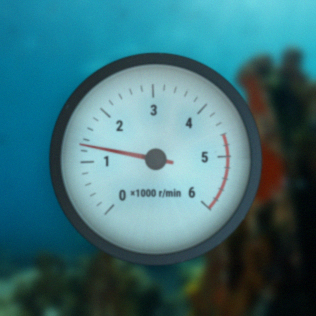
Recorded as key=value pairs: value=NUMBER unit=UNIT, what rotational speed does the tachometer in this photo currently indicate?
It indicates value=1300 unit=rpm
